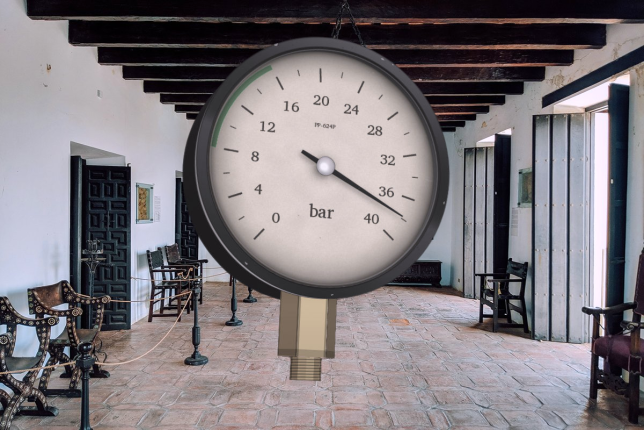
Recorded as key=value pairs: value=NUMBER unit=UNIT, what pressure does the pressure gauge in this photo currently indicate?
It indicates value=38 unit=bar
